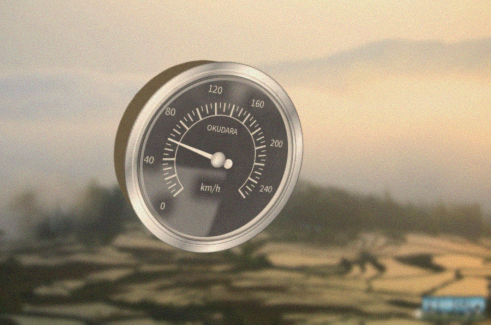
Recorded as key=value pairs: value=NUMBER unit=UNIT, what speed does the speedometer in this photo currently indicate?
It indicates value=60 unit=km/h
